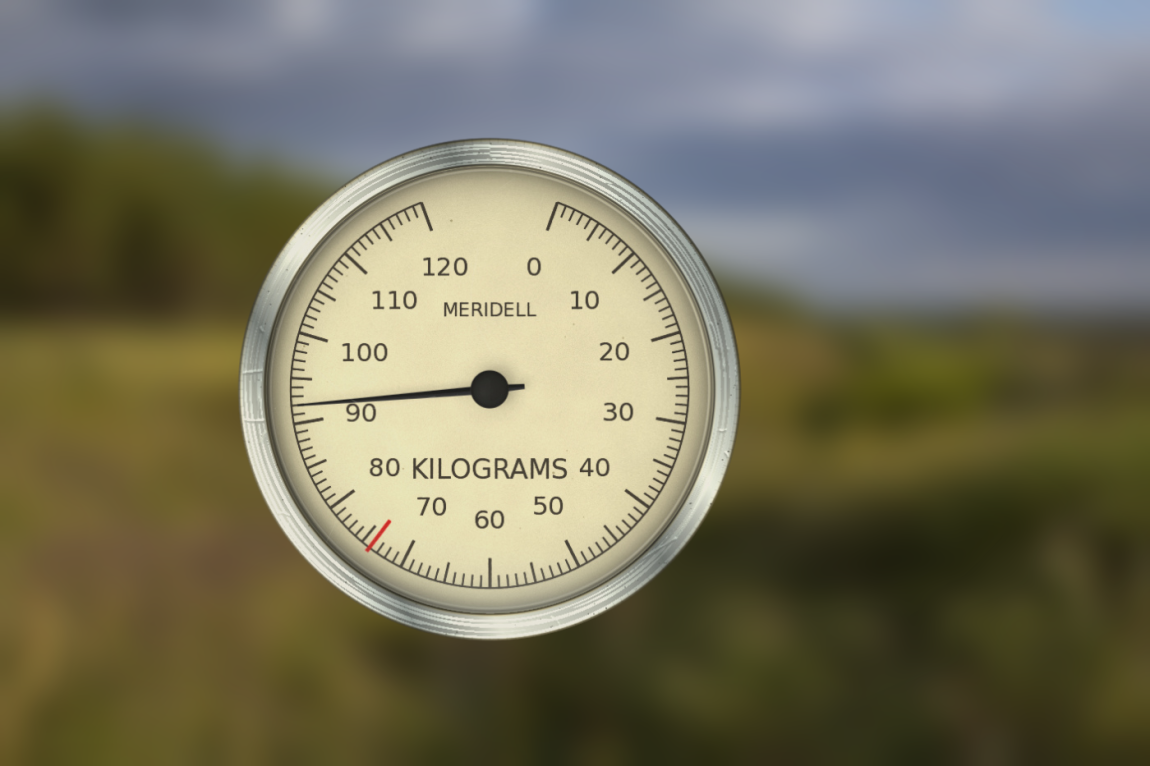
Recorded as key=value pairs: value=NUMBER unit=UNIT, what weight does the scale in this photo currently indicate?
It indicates value=92 unit=kg
